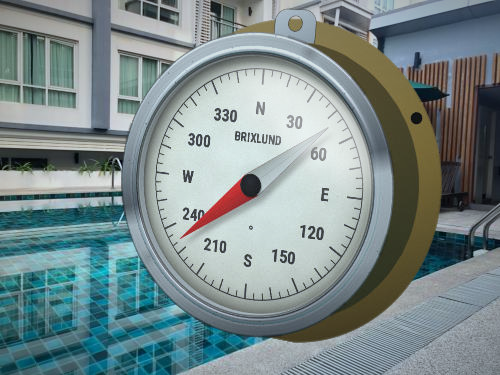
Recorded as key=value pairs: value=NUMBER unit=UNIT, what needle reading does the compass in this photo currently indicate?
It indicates value=230 unit=°
